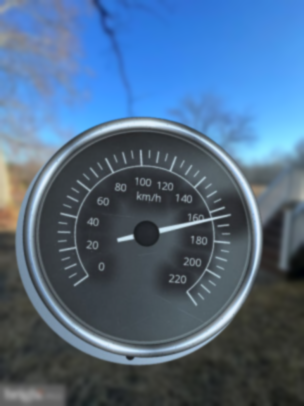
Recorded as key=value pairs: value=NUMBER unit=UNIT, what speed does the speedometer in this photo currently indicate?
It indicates value=165 unit=km/h
